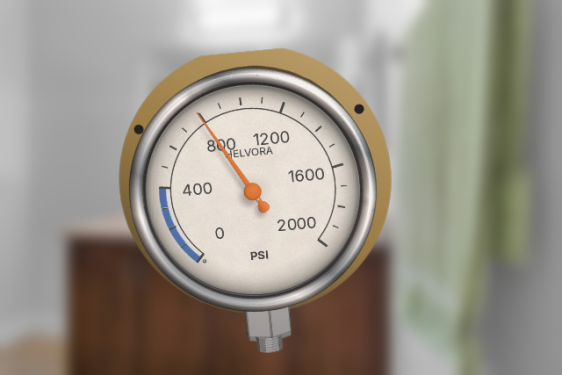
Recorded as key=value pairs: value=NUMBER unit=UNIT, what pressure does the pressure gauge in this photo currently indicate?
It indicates value=800 unit=psi
